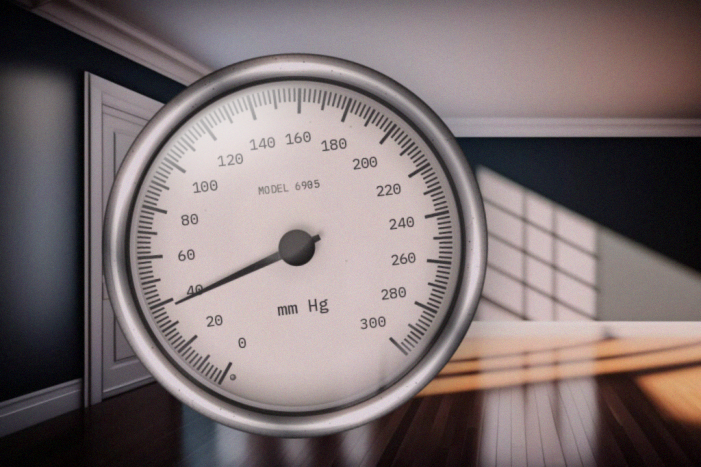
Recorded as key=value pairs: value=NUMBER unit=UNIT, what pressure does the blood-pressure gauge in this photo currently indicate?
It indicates value=38 unit=mmHg
